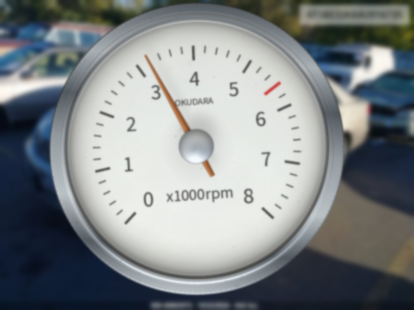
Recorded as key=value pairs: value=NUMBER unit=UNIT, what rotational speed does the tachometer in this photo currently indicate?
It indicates value=3200 unit=rpm
